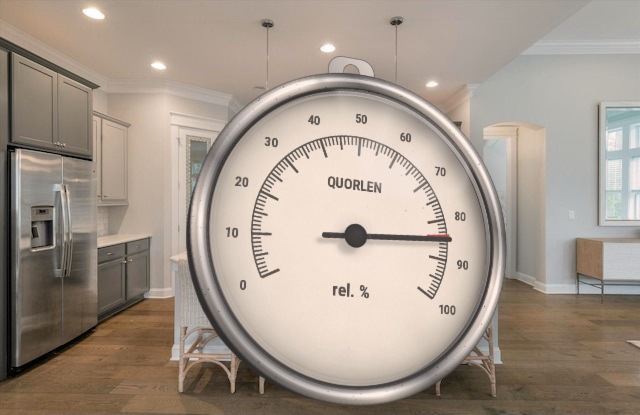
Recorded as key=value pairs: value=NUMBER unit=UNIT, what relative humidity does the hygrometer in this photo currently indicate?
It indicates value=85 unit=%
